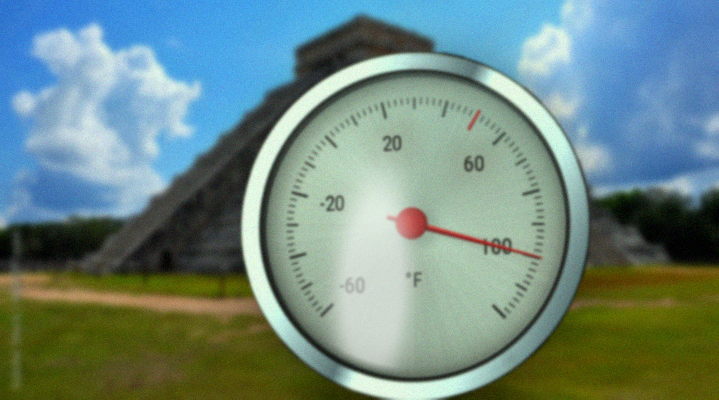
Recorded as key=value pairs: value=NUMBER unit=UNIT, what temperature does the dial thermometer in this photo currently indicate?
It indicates value=100 unit=°F
